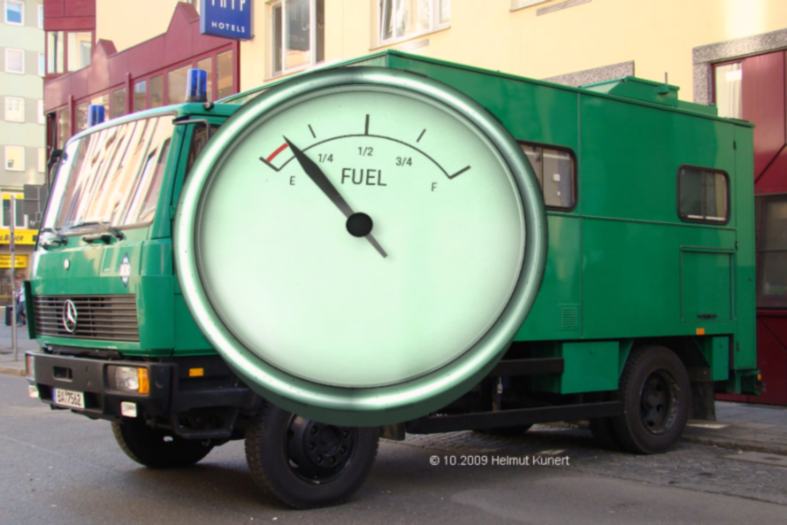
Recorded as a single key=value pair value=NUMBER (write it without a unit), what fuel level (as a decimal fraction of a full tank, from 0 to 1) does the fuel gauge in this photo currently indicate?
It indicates value=0.125
